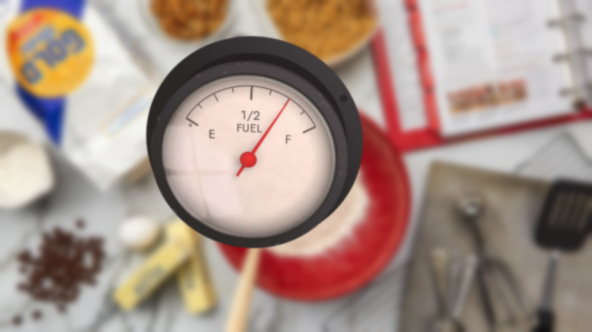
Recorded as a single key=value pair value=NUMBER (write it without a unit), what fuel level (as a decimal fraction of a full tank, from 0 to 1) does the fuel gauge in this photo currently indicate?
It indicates value=0.75
